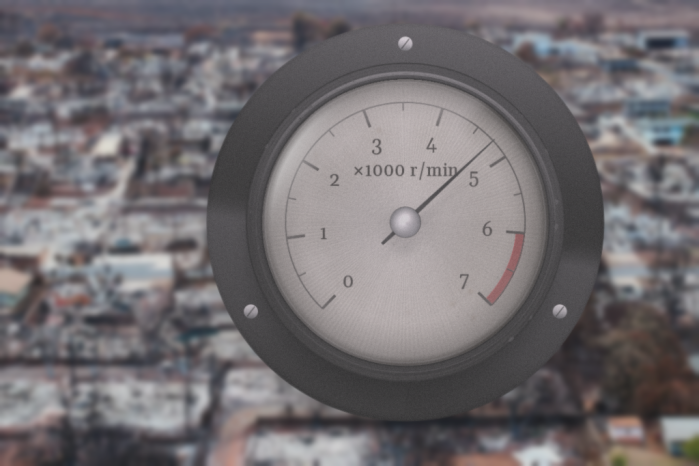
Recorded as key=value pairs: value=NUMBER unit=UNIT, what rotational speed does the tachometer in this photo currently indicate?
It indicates value=4750 unit=rpm
